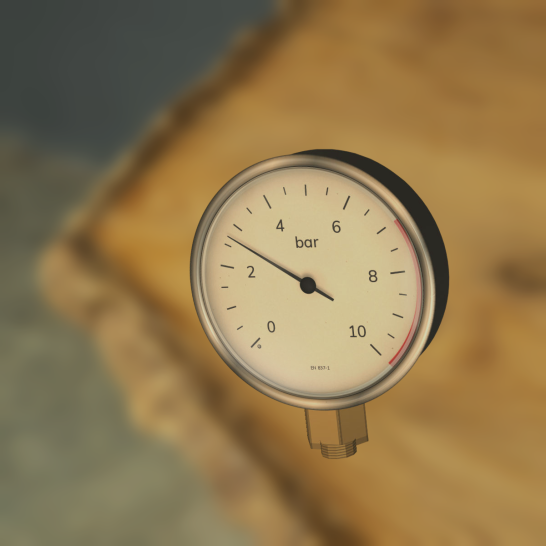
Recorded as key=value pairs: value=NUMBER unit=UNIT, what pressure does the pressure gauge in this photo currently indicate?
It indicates value=2.75 unit=bar
